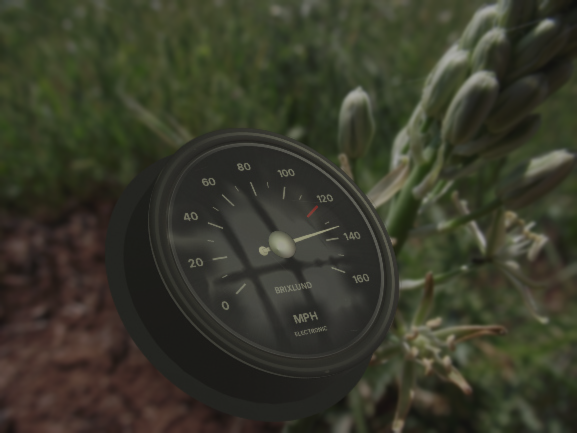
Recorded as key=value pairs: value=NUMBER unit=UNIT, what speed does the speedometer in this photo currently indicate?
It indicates value=135 unit=mph
